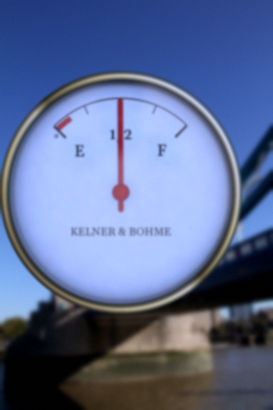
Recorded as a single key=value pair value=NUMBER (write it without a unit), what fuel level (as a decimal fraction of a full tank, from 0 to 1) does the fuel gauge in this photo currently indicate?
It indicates value=0.5
